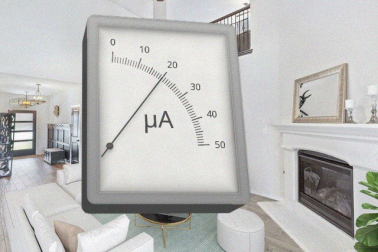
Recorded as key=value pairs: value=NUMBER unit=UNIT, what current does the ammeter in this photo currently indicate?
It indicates value=20 unit=µA
